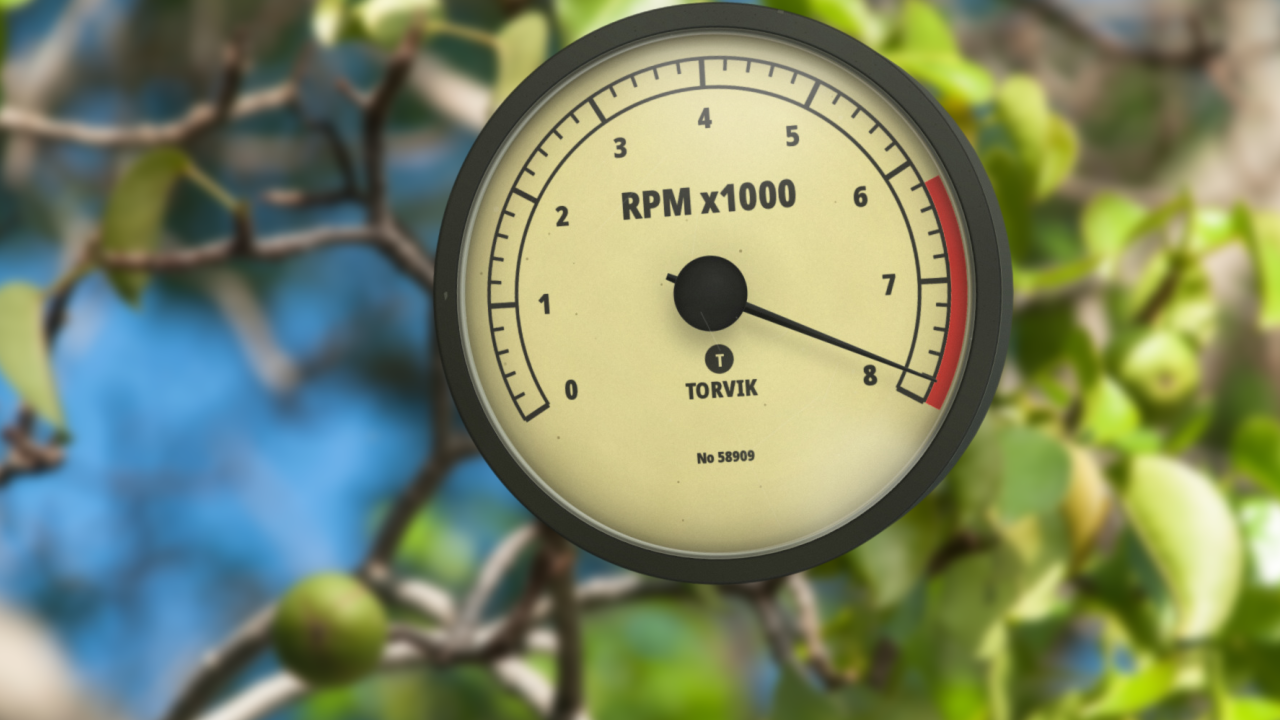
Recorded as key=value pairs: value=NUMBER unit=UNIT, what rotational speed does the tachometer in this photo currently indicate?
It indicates value=7800 unit=rpm
